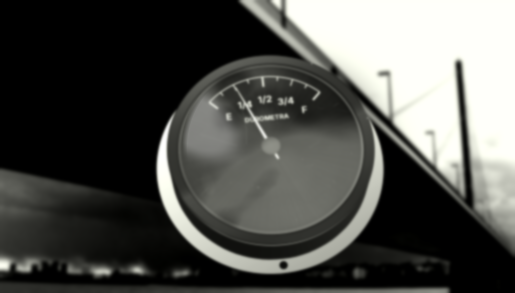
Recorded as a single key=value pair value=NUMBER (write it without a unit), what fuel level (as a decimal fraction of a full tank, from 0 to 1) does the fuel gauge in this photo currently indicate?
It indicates value=0.25
